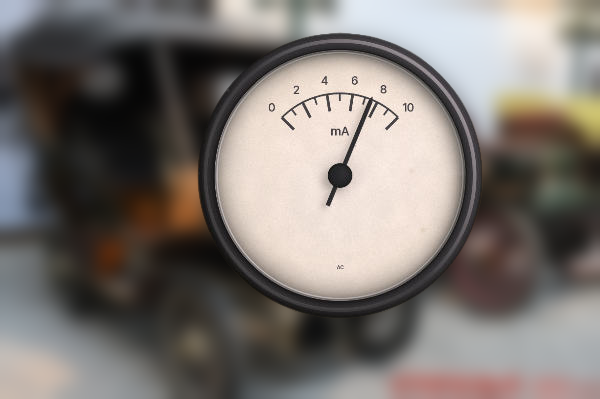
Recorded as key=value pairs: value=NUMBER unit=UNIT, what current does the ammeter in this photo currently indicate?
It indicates value=7.5 unit=mA
